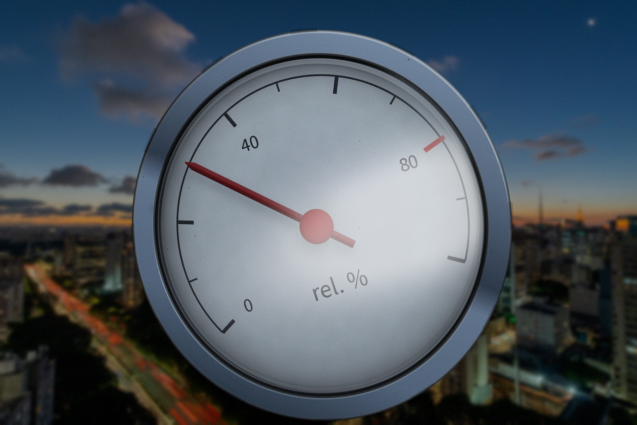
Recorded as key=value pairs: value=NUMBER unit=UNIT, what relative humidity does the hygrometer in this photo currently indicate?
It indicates value=30 unit=%
